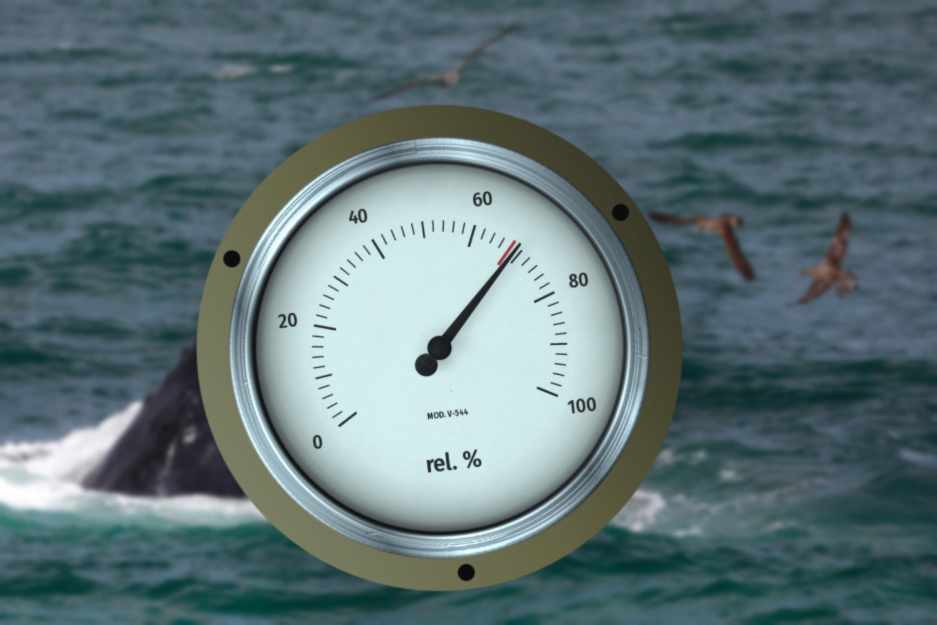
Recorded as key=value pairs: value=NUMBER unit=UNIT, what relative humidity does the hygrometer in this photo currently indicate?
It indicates value=69 unit=%
